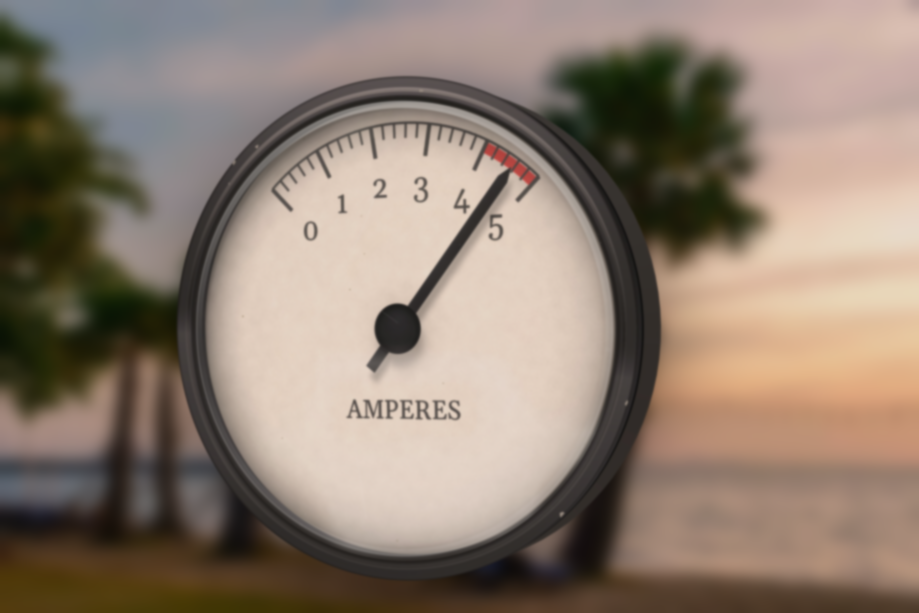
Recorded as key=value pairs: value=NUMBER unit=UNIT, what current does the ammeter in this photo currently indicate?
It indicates value=4.6 unit=A
